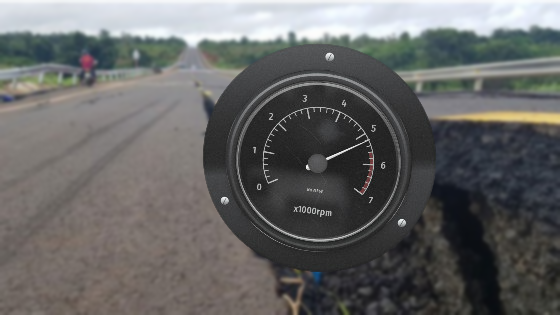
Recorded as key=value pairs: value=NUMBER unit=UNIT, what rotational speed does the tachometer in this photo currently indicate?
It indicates value=5200 unit=rpm
